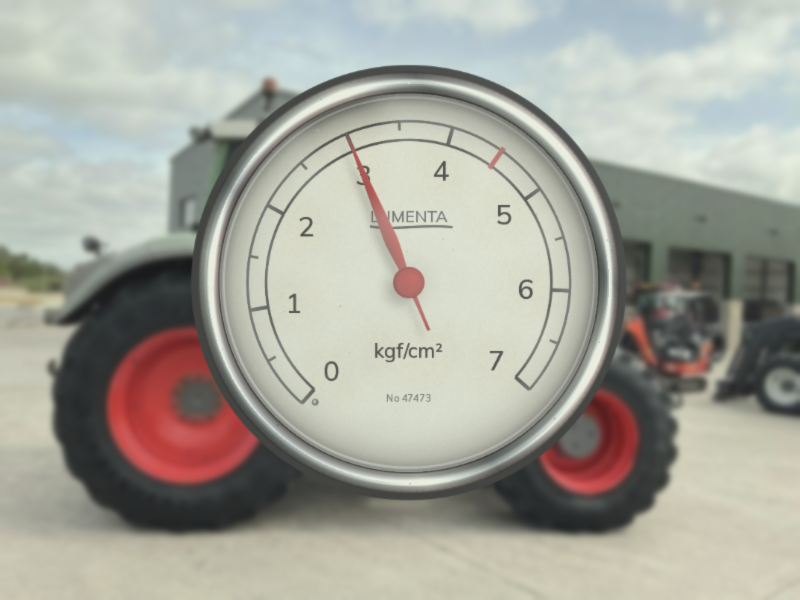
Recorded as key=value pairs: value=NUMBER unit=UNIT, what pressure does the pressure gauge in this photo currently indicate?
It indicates value=3 unit=kg/cm²
